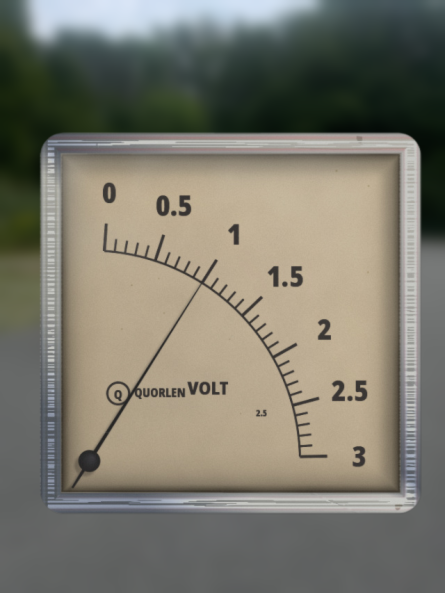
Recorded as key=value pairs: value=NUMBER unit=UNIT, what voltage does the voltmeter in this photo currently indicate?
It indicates value=1 unit=V
